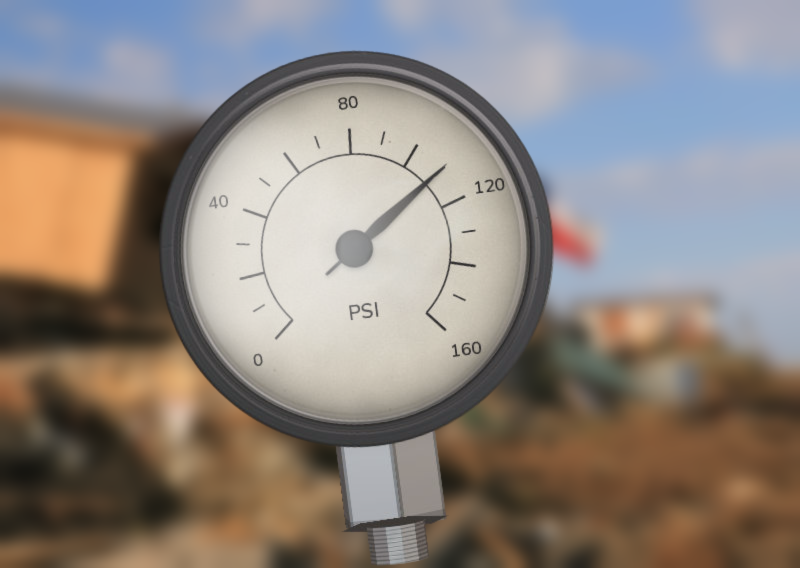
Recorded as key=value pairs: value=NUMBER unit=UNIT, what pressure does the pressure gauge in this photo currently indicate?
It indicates value=110 unit=psi
